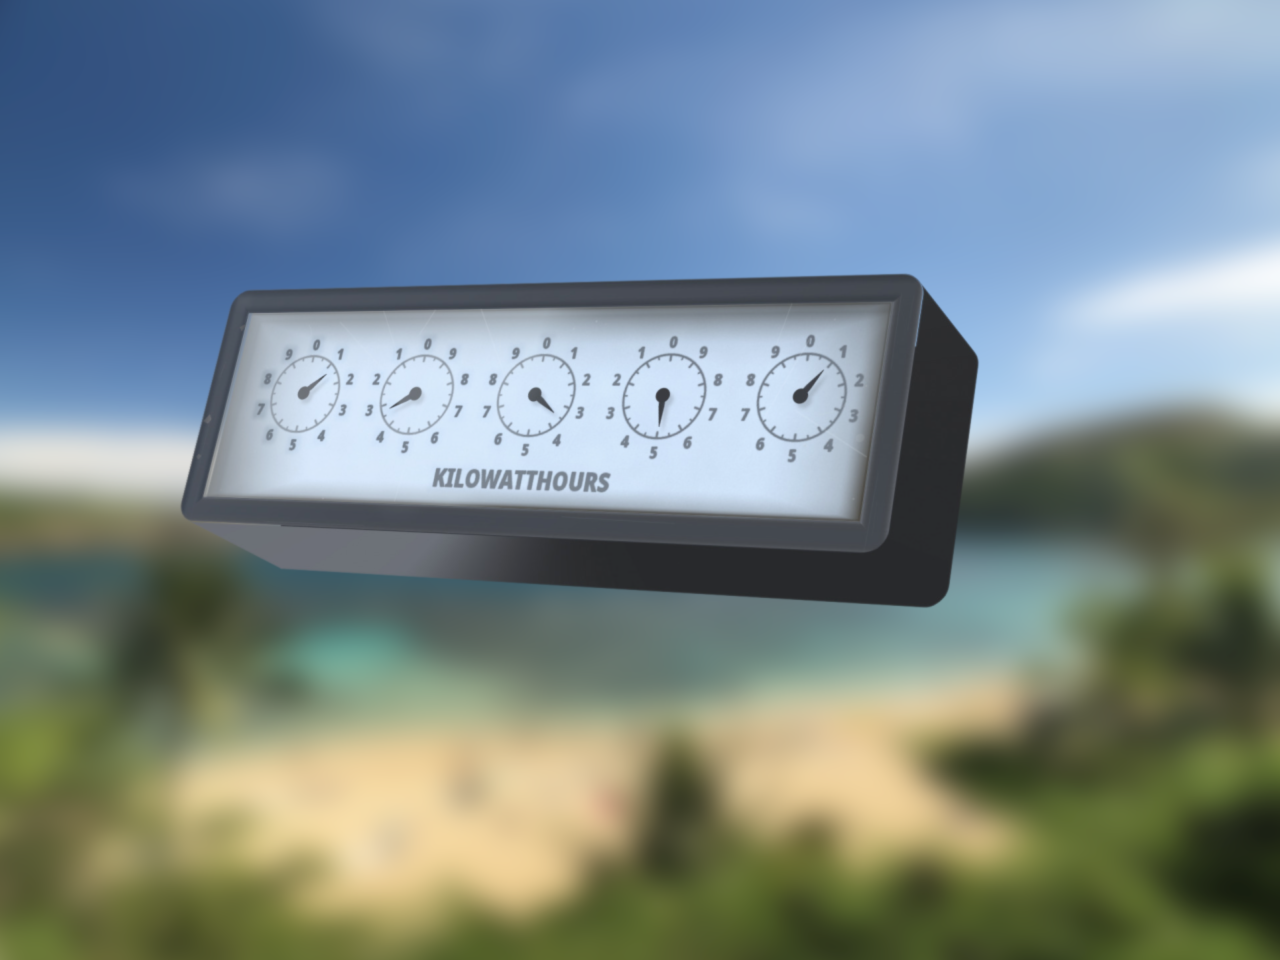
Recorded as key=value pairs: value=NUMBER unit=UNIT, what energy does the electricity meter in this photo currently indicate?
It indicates value=13351 unit=kWh
